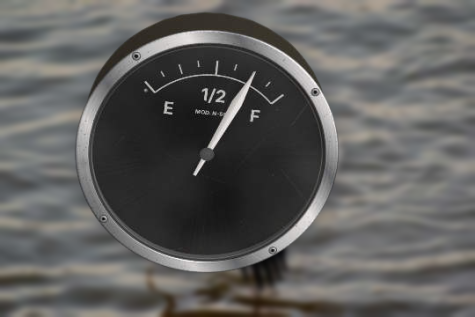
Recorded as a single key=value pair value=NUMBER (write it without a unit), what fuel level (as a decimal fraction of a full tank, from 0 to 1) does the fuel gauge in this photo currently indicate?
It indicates value=0.75
